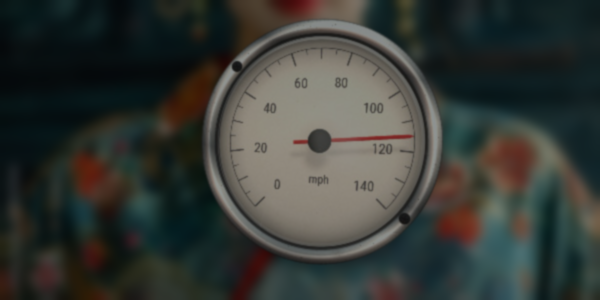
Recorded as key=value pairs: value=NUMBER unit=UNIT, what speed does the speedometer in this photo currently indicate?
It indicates value=115 unit=mph
